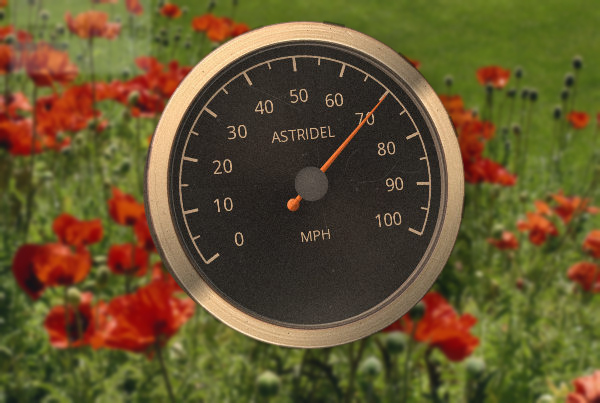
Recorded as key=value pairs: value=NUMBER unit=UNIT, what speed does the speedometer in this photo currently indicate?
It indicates value=70 unit=mph
